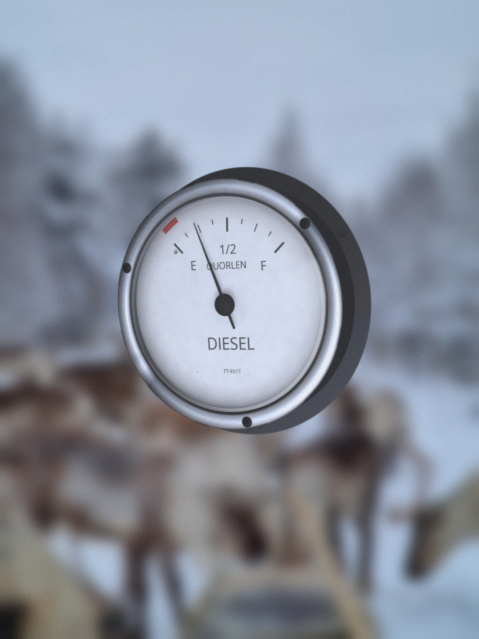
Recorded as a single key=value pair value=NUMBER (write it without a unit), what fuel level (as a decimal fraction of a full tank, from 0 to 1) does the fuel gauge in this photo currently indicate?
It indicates value=0.25
